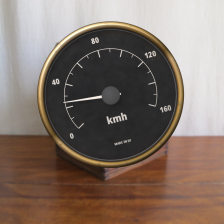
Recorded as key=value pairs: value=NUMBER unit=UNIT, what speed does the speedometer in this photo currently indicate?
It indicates value=25 unit=km/h
